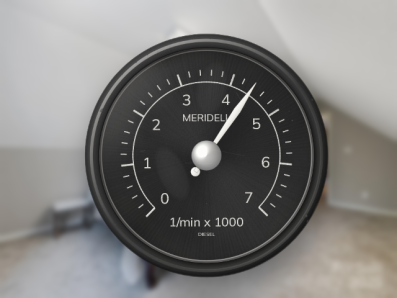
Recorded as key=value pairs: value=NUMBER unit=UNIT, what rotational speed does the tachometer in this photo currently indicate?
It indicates value=4400 unit=rpm
